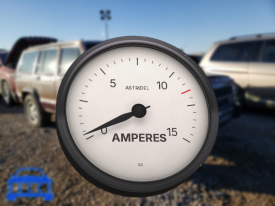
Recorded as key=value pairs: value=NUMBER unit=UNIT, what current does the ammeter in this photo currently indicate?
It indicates value=0.25 unit=A
